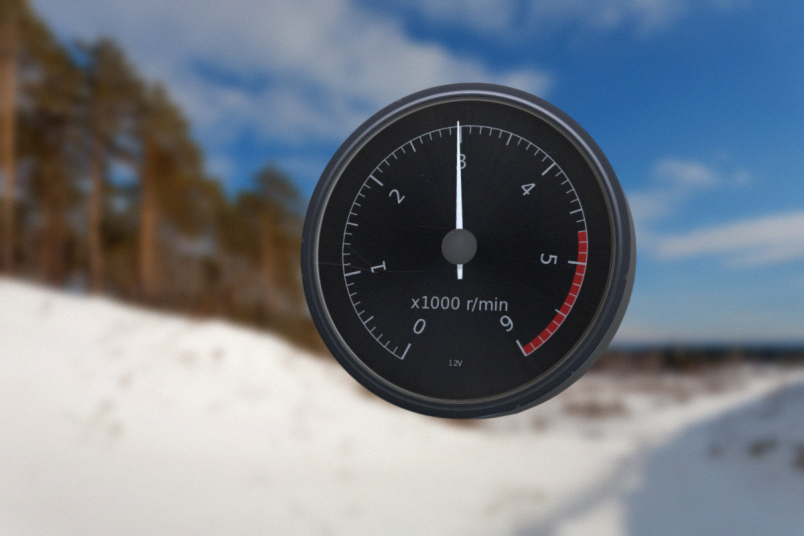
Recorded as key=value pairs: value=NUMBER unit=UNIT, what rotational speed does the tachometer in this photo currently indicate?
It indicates value=3000 unit=rpm
